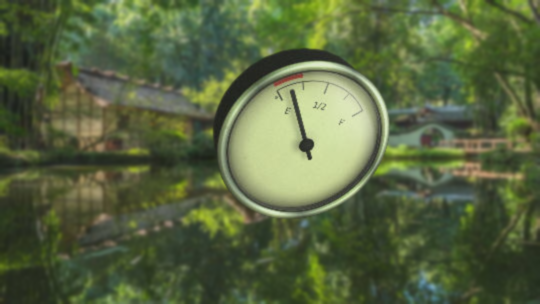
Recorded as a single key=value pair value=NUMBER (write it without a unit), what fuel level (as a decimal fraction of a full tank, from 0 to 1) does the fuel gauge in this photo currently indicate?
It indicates value=0.125
